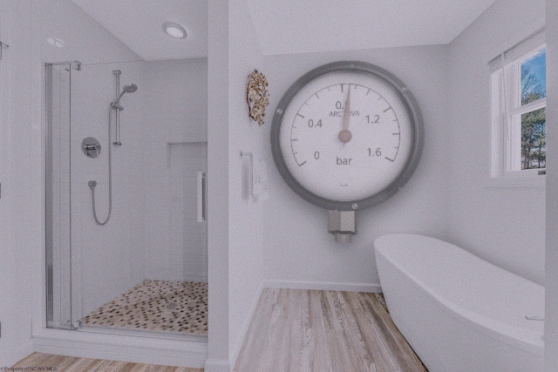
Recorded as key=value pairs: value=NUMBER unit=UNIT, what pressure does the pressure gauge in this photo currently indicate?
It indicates value=0.85 unit=bar
